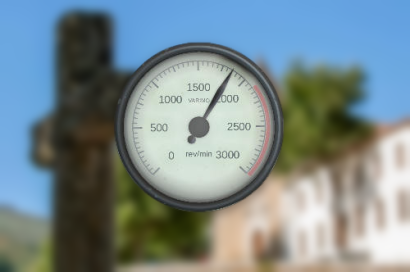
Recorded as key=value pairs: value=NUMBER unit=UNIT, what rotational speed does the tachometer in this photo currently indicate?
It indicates value=1850 unit=rpm
